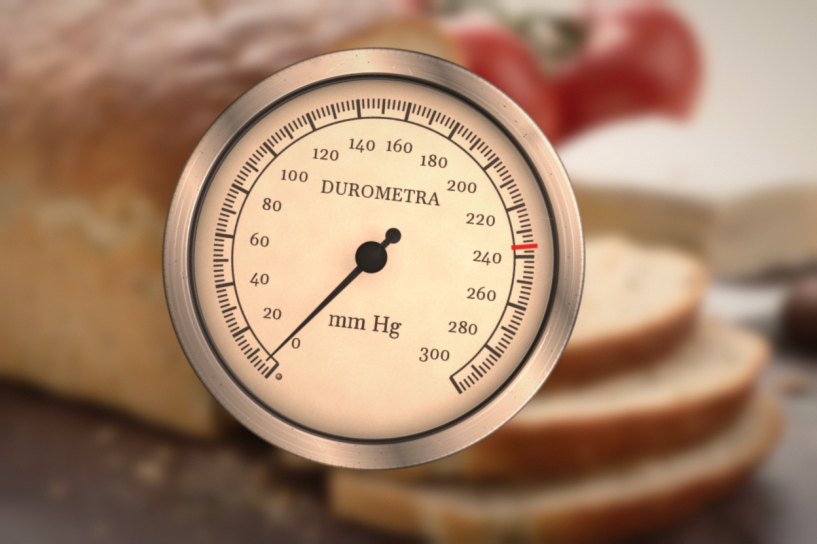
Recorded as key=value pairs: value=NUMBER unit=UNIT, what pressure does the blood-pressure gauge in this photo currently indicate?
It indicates value=4 unit=mmHg
